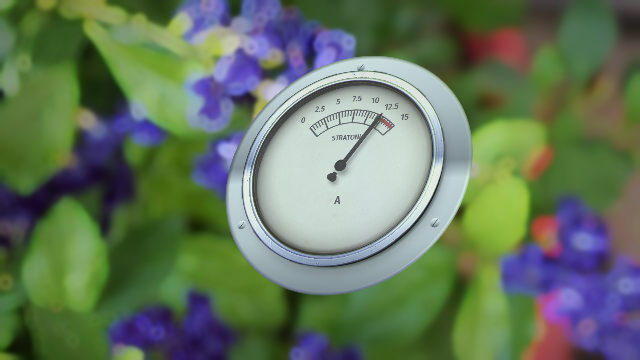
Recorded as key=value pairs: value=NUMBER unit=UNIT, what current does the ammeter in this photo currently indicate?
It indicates value=12.5 unit=A
